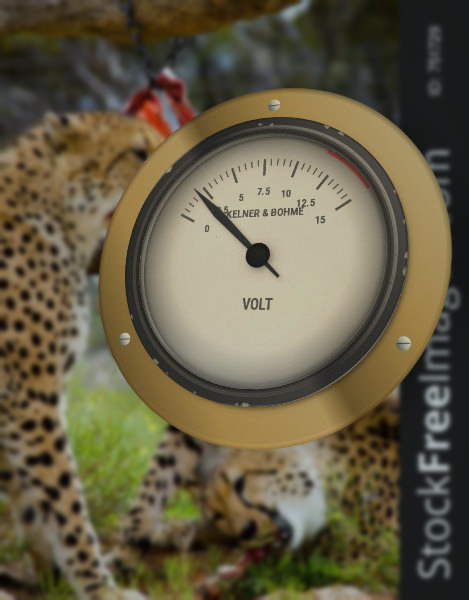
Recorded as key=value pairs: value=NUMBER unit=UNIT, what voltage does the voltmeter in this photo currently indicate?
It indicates value=2 unit=V
